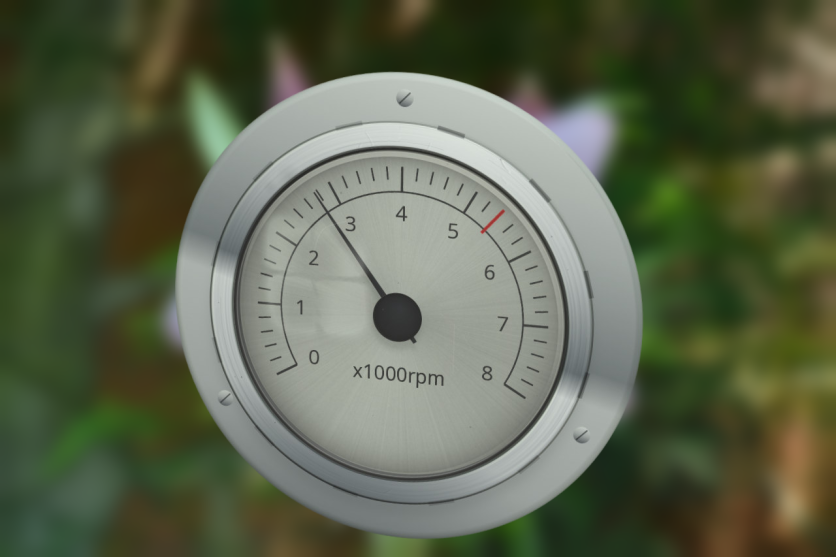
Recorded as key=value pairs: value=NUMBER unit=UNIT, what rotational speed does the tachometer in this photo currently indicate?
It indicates value=2800 unit=rpm
